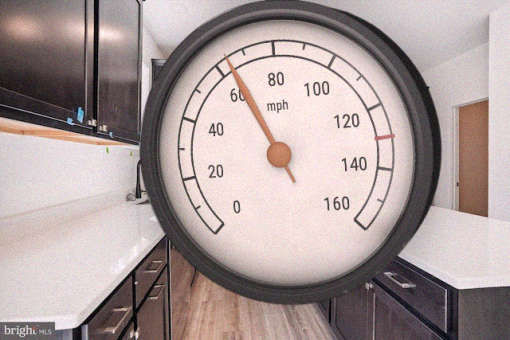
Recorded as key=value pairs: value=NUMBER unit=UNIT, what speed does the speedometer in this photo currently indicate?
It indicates value=65 unit=mph
